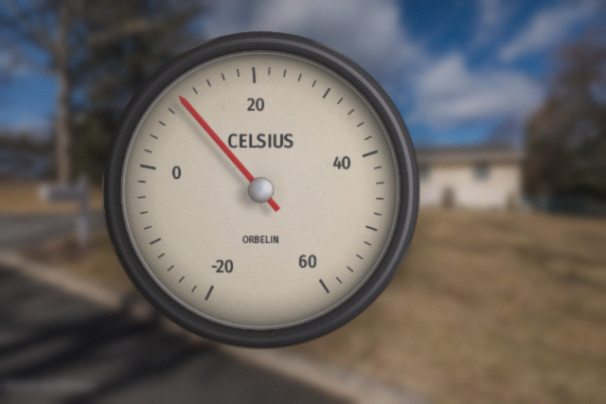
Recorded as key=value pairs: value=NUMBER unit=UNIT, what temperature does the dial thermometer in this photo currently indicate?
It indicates value=10 unit=°C
